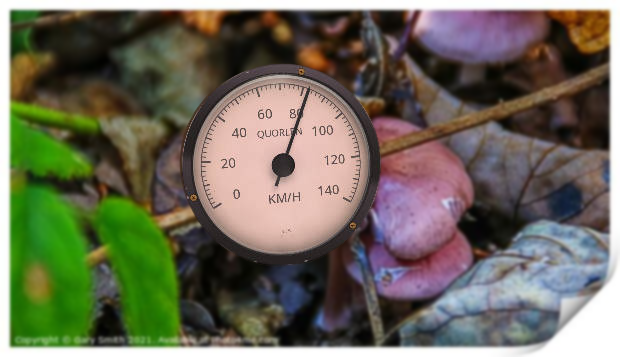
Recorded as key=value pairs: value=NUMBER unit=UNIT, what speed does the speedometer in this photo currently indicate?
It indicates value=82 unit=km/h
